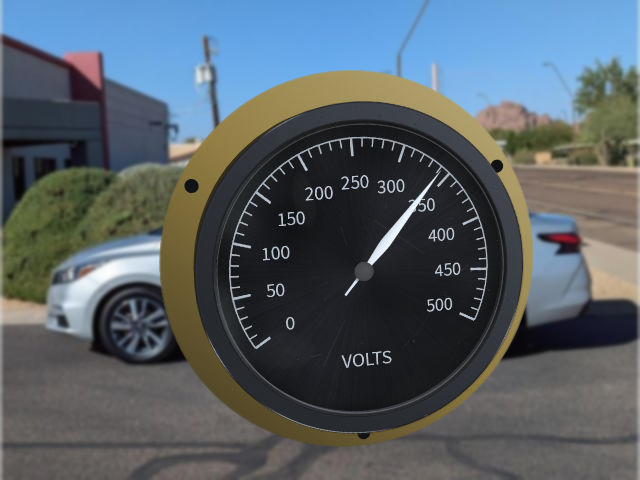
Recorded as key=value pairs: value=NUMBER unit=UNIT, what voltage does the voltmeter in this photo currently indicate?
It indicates value=340 unit=V
